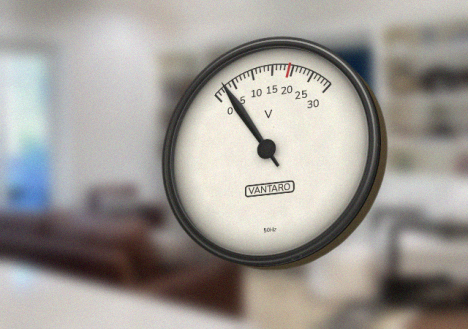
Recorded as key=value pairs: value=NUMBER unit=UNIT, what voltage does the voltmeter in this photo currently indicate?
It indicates value=3 unit=V
